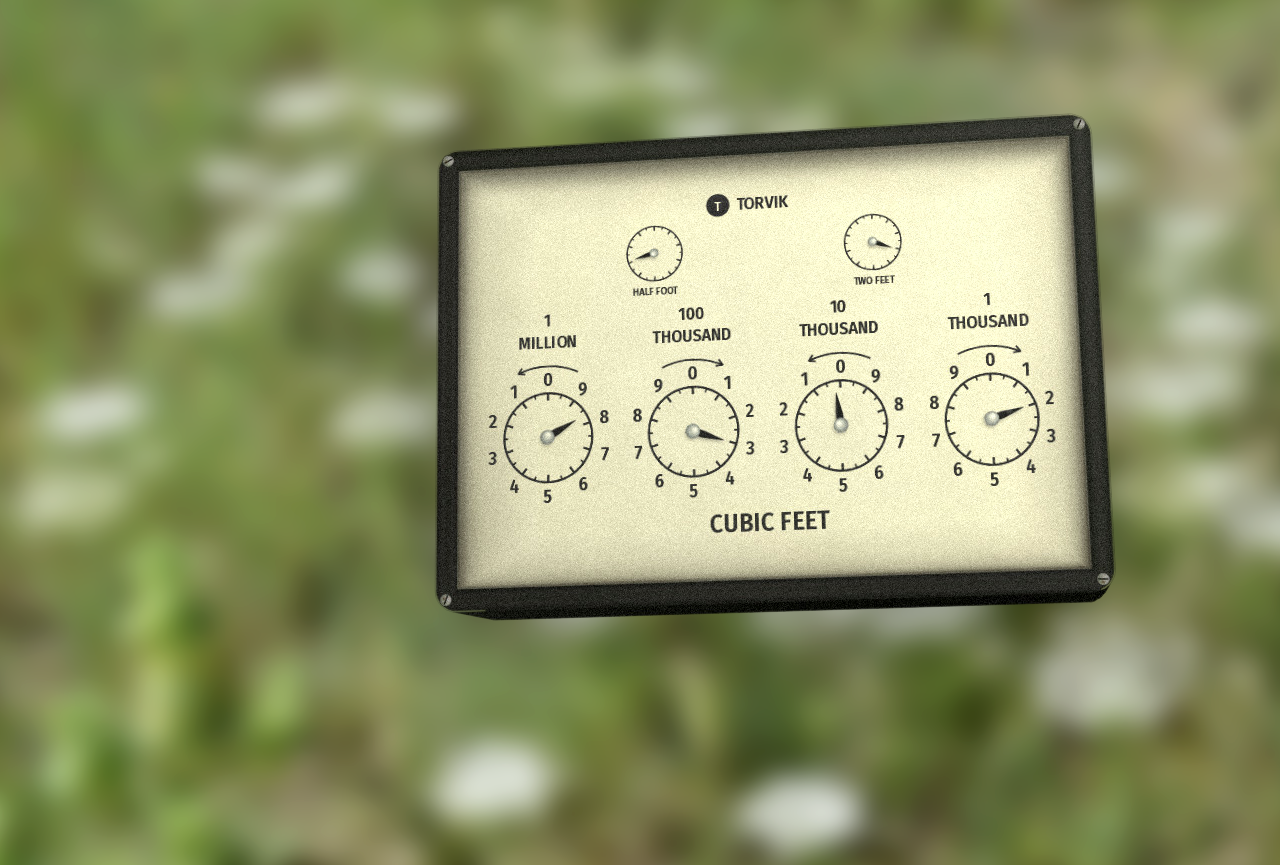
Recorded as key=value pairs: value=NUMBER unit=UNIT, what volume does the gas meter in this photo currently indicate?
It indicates value=830200 unit=ft³
